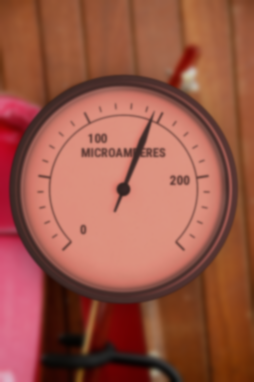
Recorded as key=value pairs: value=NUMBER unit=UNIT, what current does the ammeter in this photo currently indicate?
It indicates value=145 unit=µA
